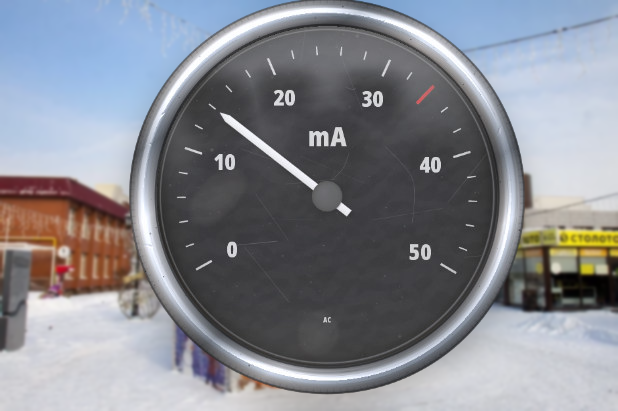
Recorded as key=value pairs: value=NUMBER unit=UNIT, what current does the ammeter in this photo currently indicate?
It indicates value=14 unit=mA
